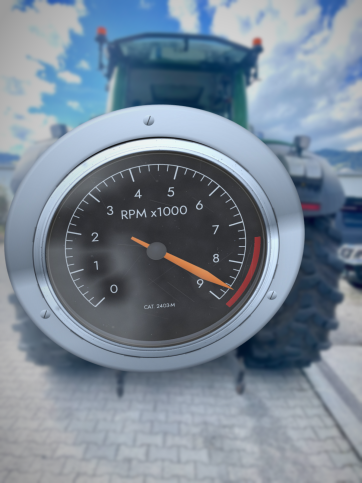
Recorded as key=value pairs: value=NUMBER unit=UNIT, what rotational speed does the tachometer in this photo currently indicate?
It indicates value=8600 unit=rpm
